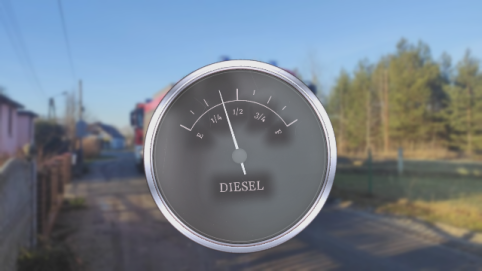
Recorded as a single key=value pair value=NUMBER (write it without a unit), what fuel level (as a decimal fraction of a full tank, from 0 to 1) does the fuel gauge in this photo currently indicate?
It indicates value=0.375
